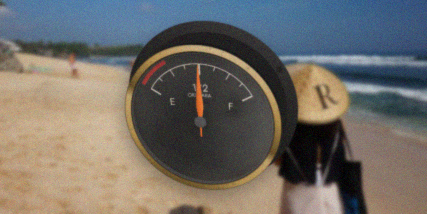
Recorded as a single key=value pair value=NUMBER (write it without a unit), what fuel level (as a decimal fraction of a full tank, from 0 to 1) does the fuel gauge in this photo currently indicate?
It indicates value=0.5
